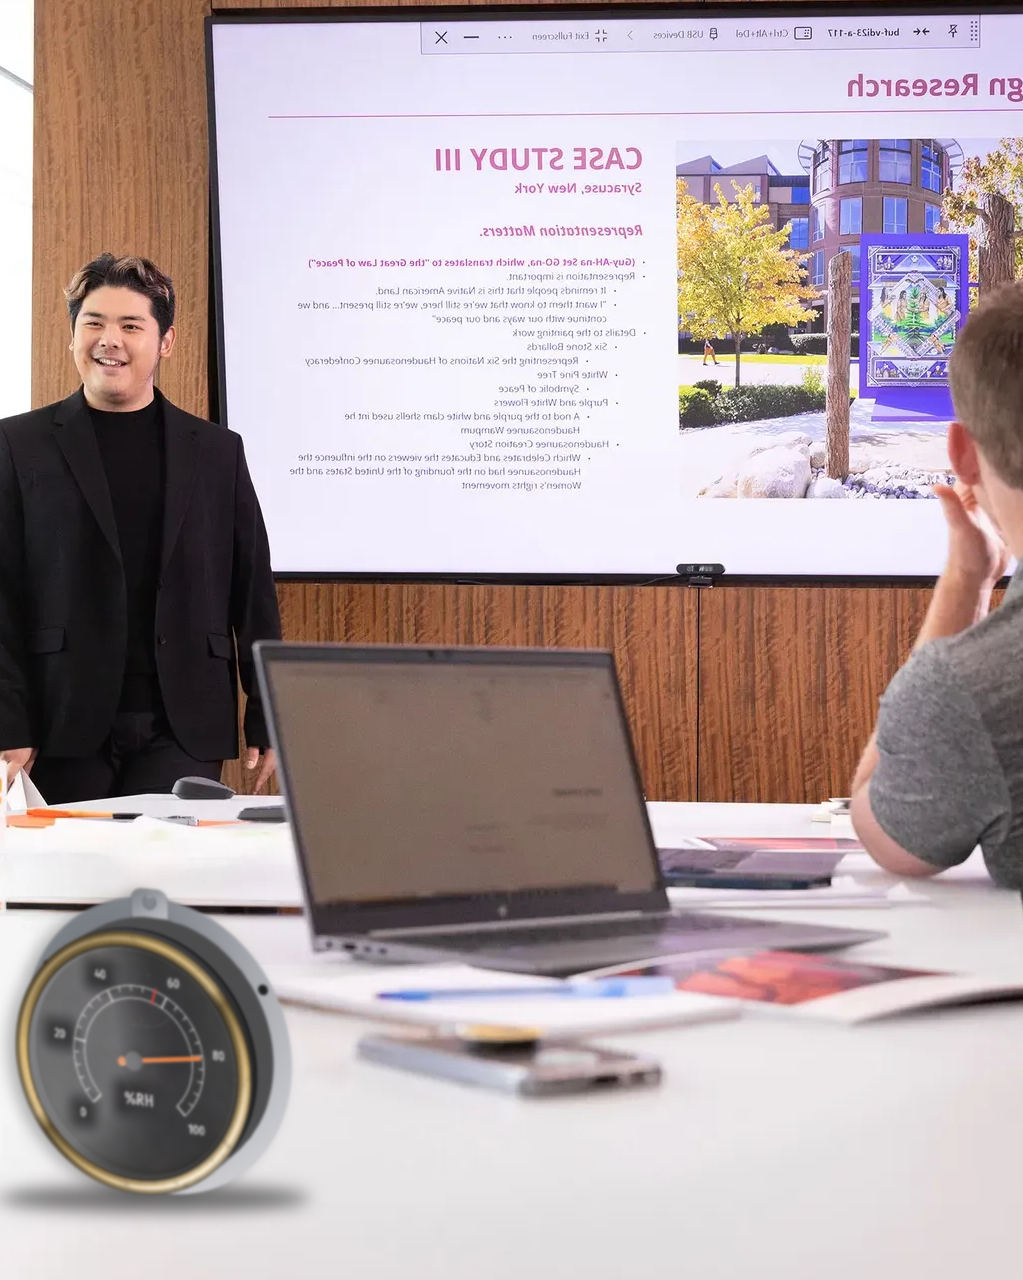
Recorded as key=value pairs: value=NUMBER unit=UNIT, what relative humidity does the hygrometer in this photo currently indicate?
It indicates value=80 unit=%
